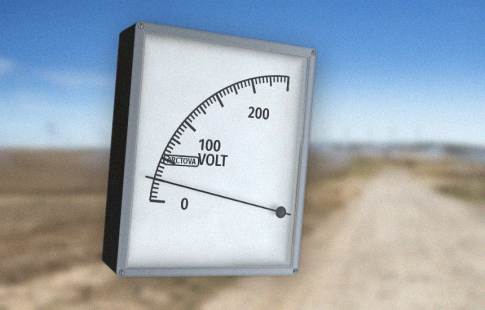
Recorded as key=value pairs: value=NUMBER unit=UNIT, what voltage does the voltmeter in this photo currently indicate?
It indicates value=25 unit=V
